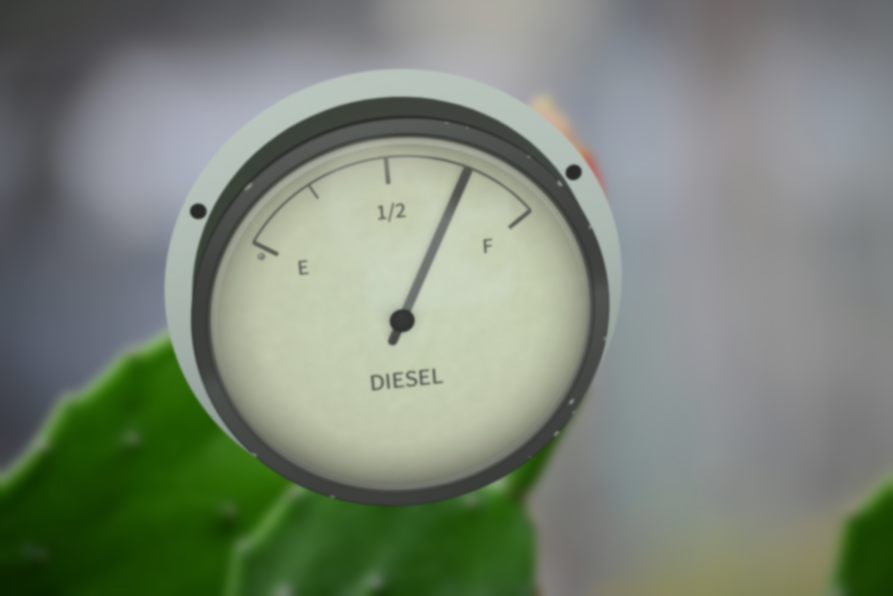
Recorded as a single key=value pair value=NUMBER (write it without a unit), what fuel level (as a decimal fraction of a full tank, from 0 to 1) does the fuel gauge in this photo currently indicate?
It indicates value=0.75
